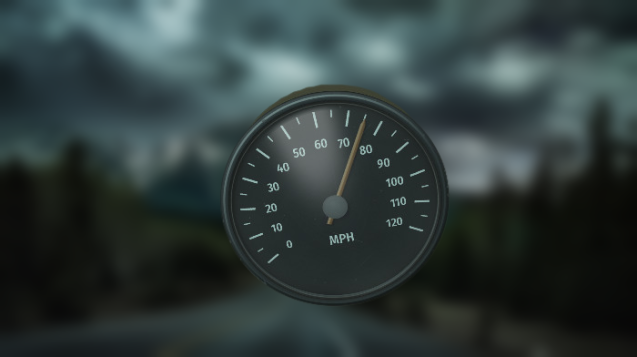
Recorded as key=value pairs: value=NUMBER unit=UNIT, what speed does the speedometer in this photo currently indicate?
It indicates value=75 unit=mph
